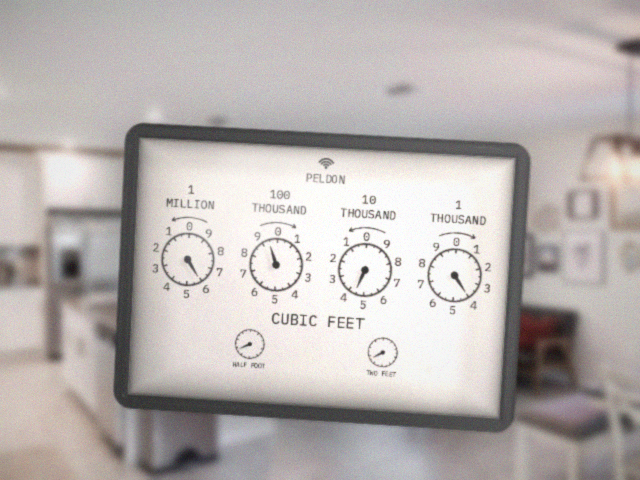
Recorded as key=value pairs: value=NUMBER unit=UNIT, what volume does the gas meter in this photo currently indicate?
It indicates value=594400 unit=ft³
